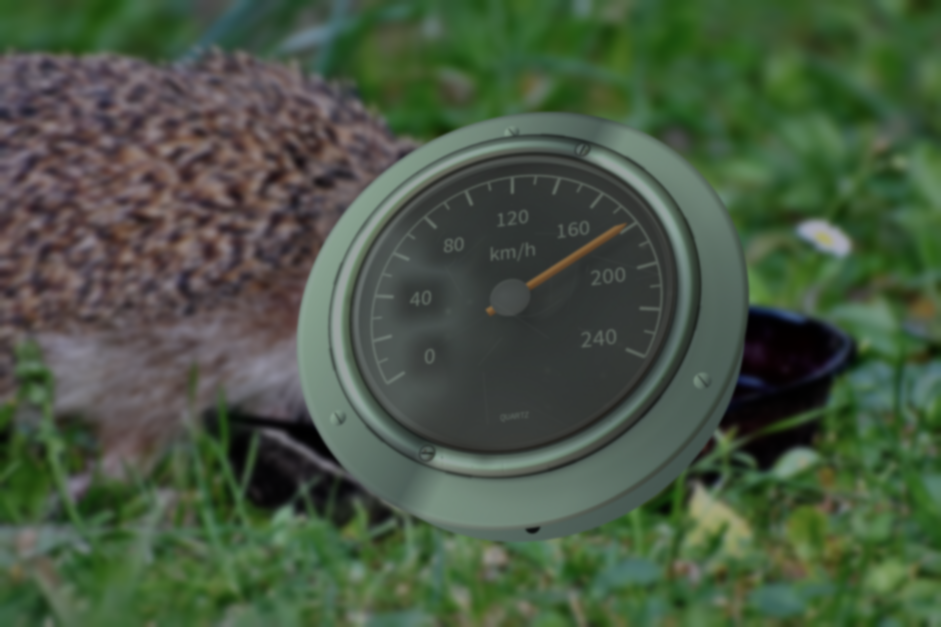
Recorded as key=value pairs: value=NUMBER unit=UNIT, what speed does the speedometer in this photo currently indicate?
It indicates value=180 unit=km/h
